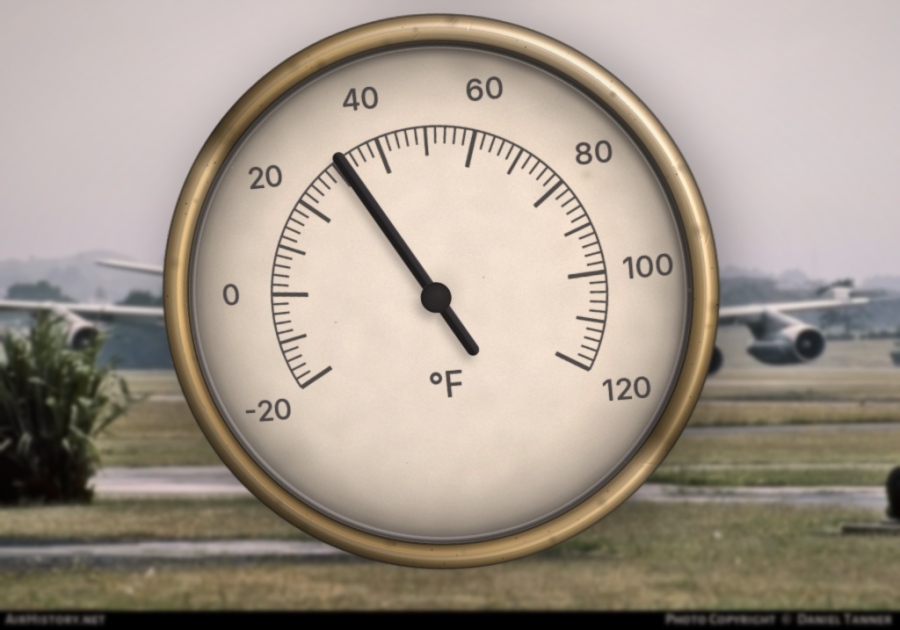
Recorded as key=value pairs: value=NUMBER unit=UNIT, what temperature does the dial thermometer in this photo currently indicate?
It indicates value=32 unit=°F
